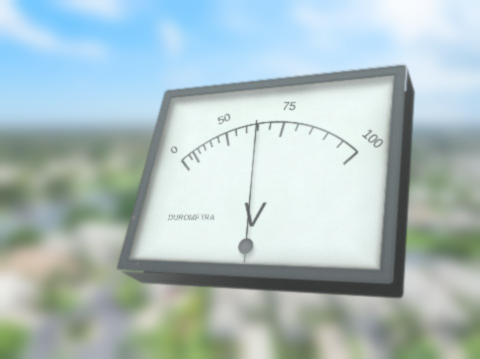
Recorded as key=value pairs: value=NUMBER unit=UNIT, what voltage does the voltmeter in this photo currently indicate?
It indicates value=65 unit=V
